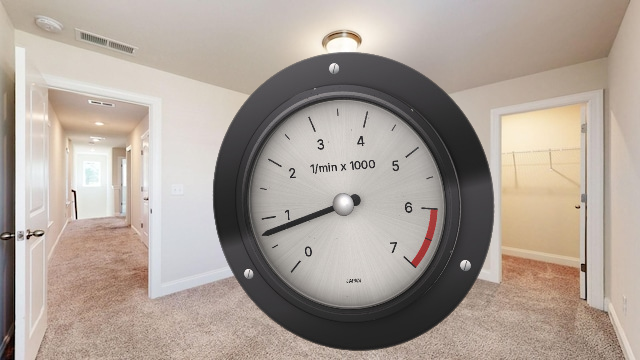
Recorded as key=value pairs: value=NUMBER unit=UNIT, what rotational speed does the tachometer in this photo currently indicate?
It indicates value=750 unit=rpm
